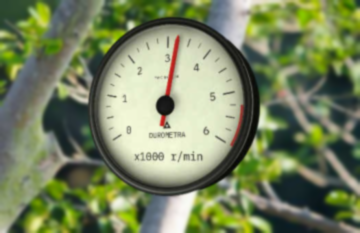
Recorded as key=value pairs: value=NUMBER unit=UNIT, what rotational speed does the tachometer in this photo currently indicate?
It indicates value=3250 unit=rpm
